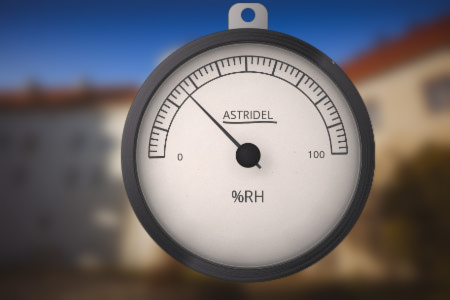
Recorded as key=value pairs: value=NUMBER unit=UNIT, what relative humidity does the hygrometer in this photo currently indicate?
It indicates value=26 unit=%
